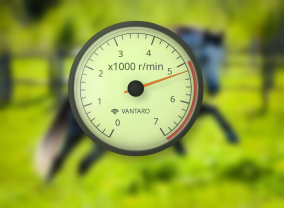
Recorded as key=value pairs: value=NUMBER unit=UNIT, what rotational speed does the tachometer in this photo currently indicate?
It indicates value=5200 unit=rpm
